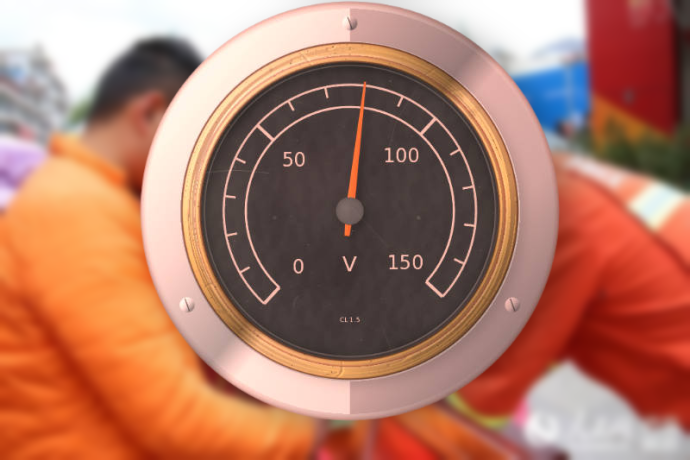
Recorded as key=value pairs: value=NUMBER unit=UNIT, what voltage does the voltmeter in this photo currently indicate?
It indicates value=80 unit=V
